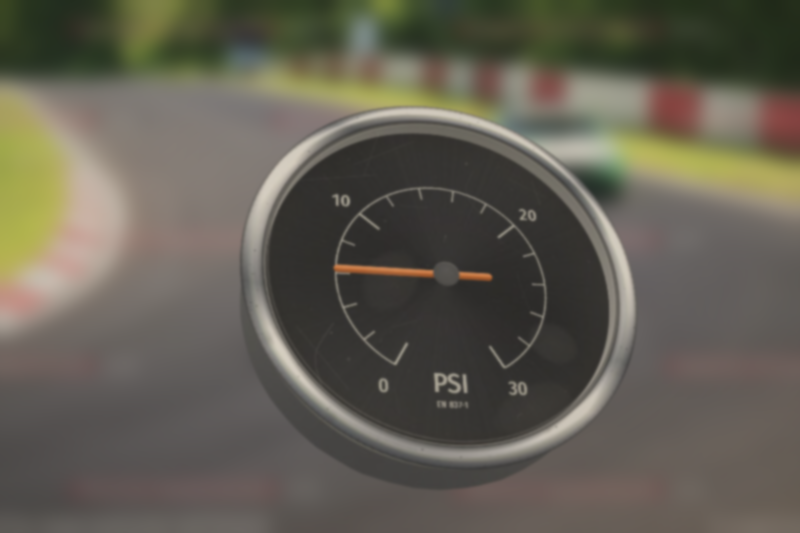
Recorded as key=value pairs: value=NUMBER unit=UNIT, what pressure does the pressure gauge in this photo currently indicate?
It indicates value=6 unit=psi
